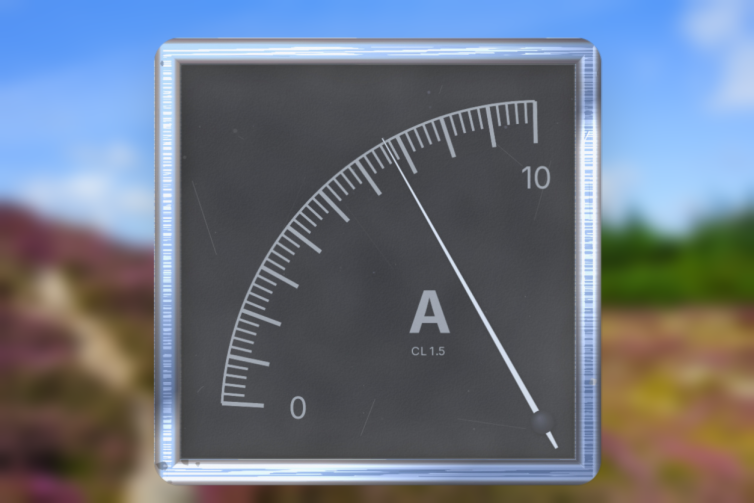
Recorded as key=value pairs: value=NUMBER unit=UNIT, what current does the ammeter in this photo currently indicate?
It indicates value=6.7 unit=A
